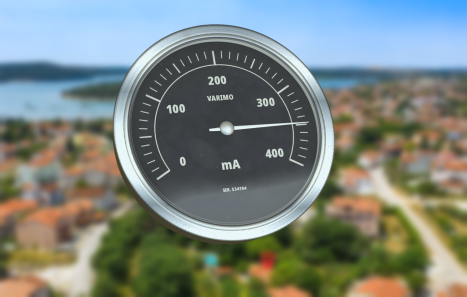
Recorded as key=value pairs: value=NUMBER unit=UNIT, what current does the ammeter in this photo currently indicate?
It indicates value=350 unit=mA
